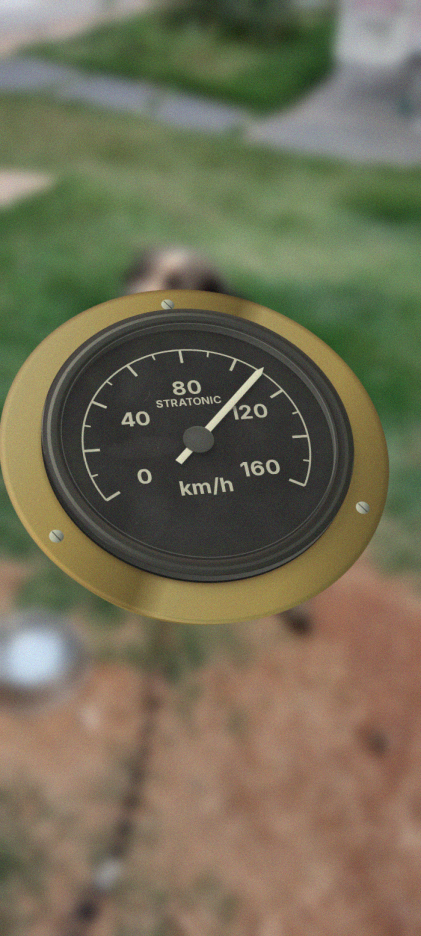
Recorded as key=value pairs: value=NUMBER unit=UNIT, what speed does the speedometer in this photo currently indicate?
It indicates value=110 unit=km/h
